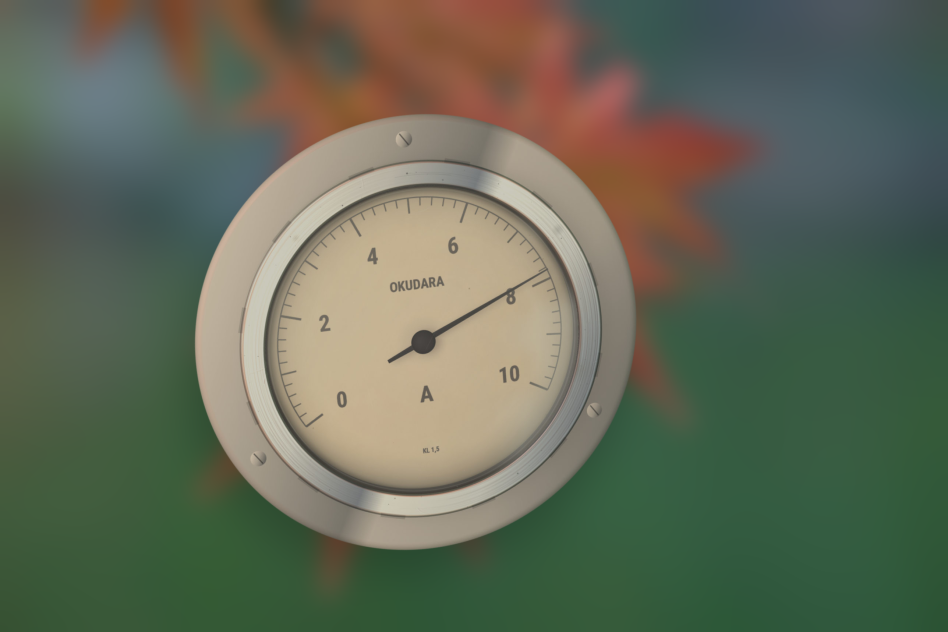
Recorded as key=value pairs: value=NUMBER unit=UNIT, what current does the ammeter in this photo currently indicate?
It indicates value=7.8 unit=A
